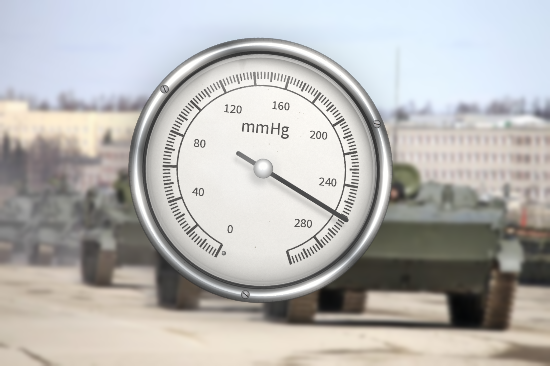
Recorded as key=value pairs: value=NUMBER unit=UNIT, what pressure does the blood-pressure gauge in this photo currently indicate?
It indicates value=260 unit=mmHg
